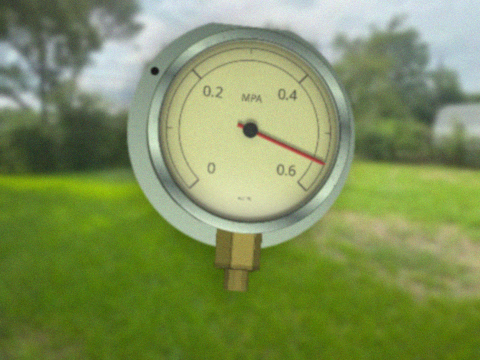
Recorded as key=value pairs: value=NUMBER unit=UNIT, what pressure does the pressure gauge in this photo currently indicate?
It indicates value=0.55 unit=MPa
